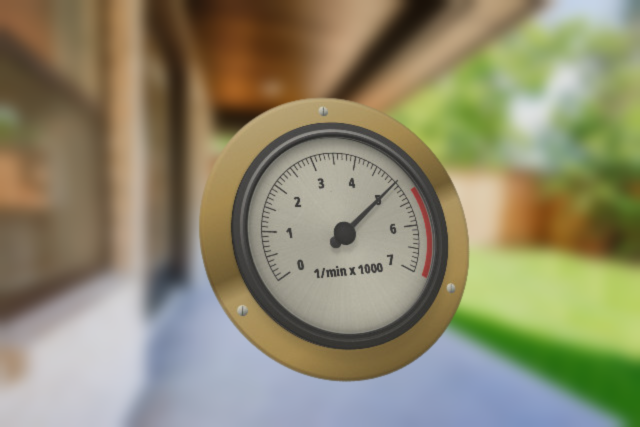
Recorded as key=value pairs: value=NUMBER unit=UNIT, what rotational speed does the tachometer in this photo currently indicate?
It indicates value=5000 unit=rpm
